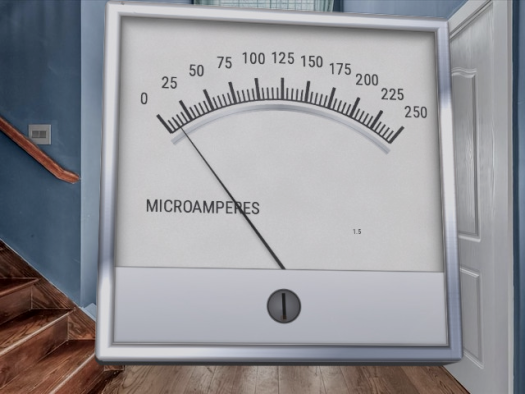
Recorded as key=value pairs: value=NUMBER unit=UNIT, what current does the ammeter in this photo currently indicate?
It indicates value=10 unit=µA
